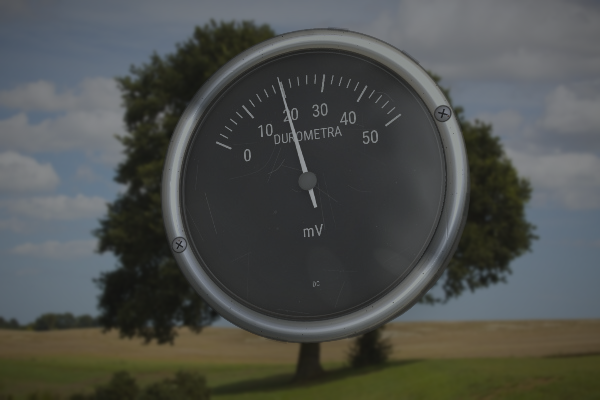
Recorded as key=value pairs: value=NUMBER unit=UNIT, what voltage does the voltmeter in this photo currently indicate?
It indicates value=20 unit=mV
